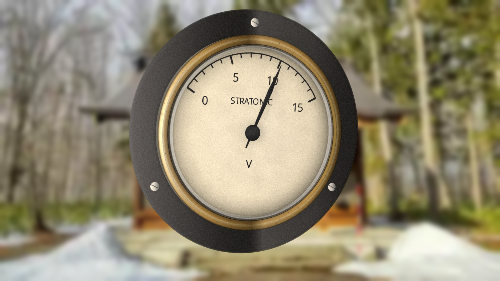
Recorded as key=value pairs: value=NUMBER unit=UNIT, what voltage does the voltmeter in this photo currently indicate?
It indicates value=10 unit=V
